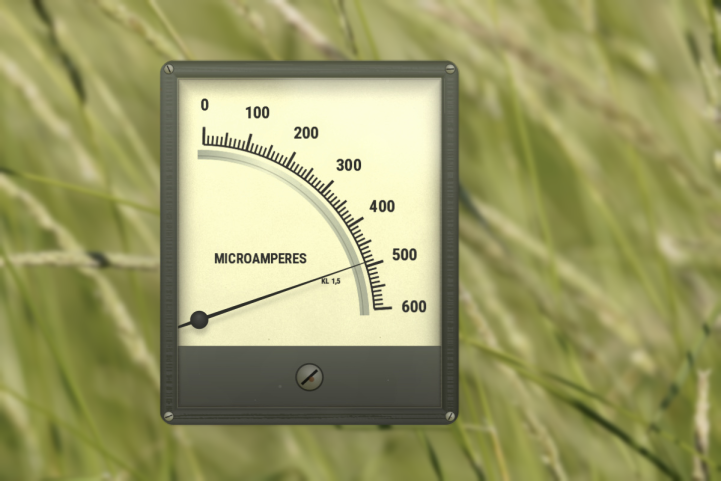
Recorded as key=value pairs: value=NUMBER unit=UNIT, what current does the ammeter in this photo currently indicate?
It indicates value=490 unit=µA
